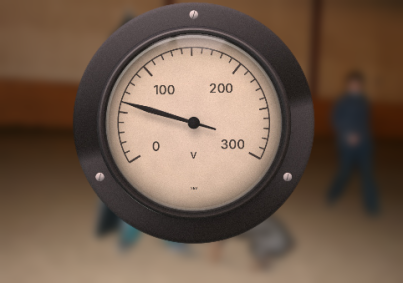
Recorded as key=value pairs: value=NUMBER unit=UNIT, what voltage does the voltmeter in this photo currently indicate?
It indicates value=60 unit=V
